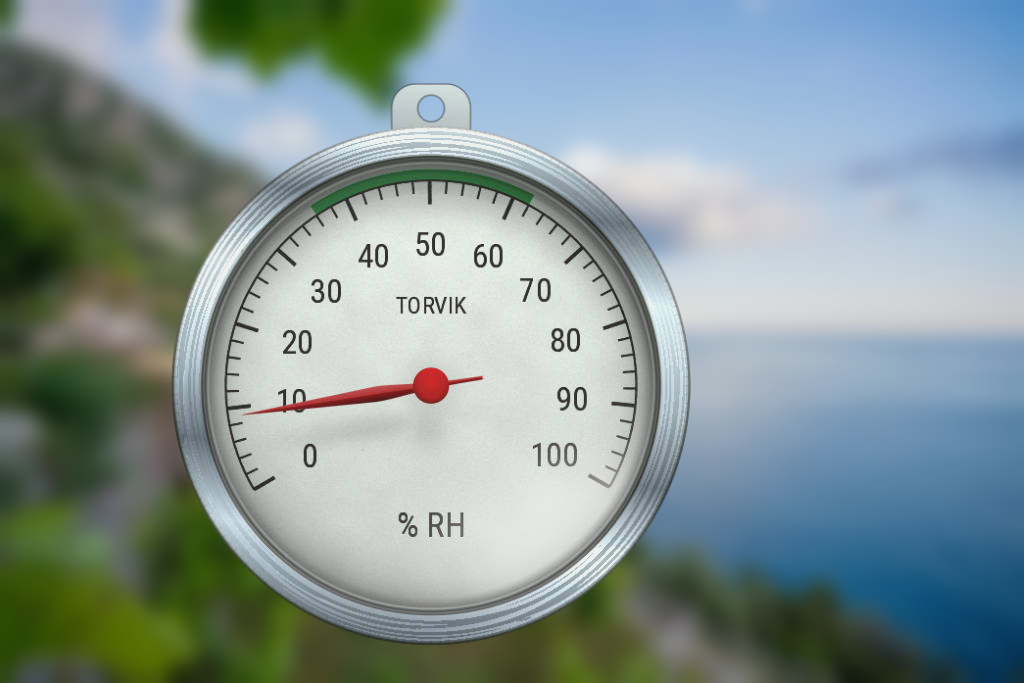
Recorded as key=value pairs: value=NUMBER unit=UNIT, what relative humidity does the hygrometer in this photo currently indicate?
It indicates value=9 unit=%
